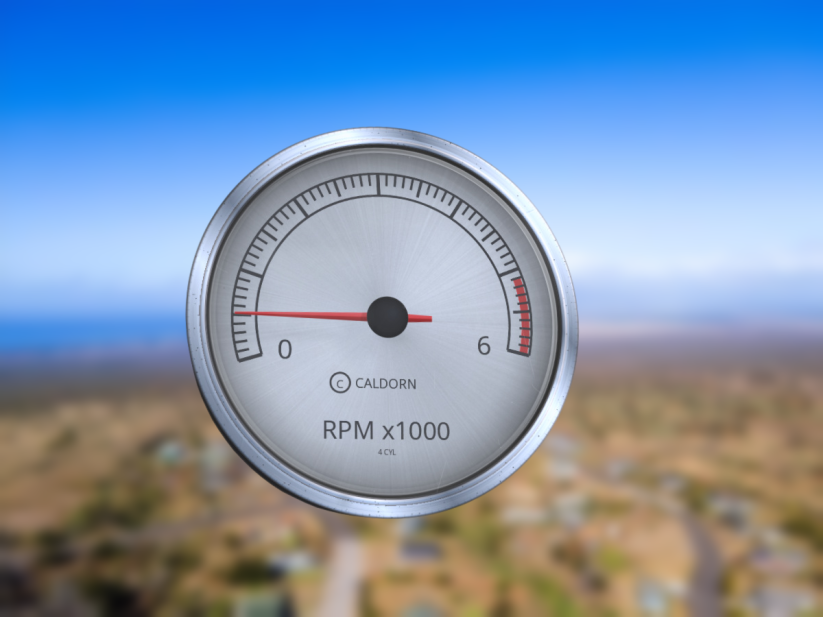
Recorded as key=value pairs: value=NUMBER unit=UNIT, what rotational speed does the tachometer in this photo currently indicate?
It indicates value=500 unit=rpm
